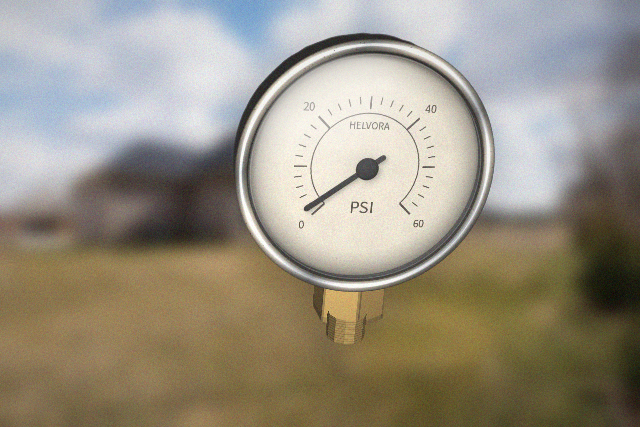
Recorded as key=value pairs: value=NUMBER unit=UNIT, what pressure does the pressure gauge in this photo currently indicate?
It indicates value=2 unit=psi
